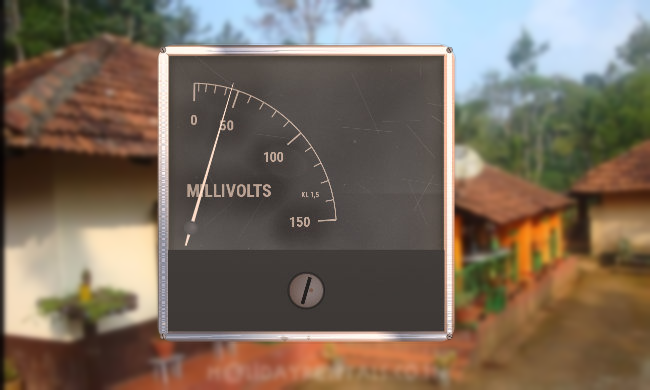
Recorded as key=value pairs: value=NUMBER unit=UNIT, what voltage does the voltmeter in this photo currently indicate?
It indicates value=45 unit=mV
